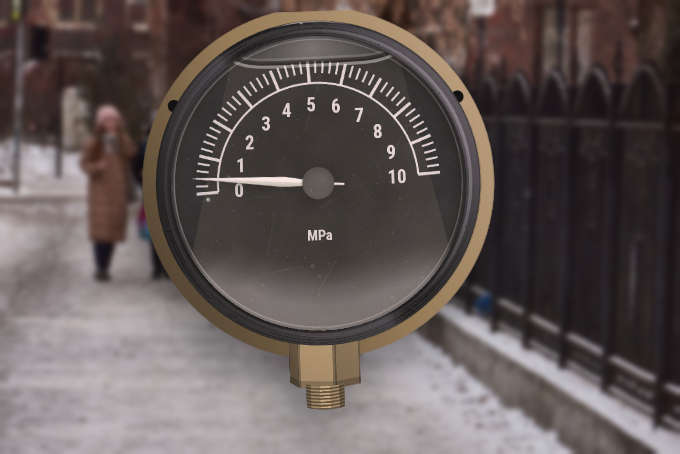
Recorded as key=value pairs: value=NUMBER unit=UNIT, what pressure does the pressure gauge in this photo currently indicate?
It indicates value=0.4 unit=MPa
